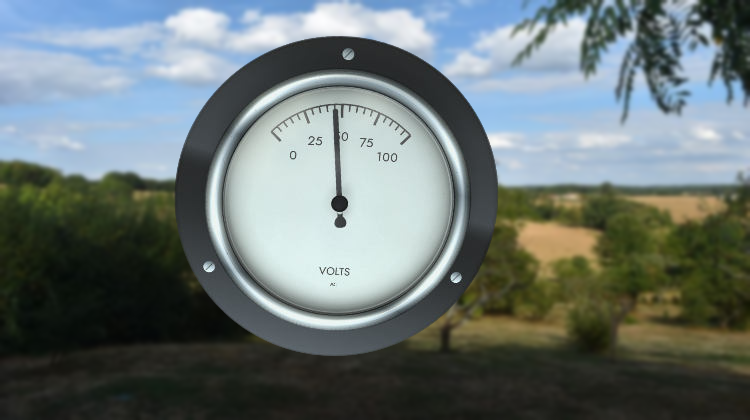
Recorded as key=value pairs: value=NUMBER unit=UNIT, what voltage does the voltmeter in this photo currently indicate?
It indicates value=45 unit=V
